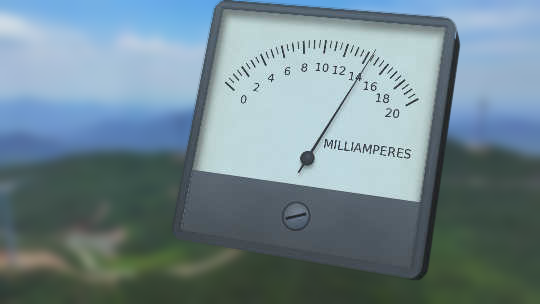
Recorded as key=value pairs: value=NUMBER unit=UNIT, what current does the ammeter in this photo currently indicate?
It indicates value=14.5 unit=mA
